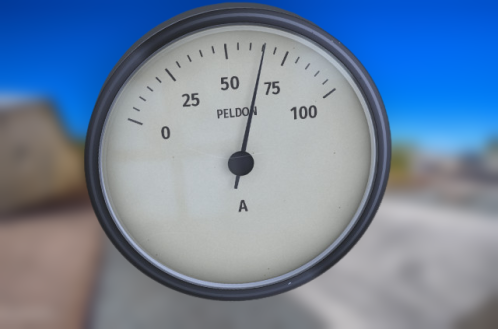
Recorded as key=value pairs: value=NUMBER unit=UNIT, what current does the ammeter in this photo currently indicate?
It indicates value=65 unit=A
